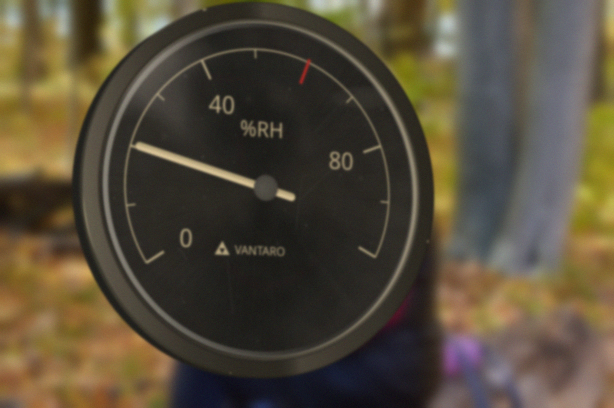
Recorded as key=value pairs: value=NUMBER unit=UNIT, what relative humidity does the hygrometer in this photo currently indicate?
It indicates value=20 unit=%
